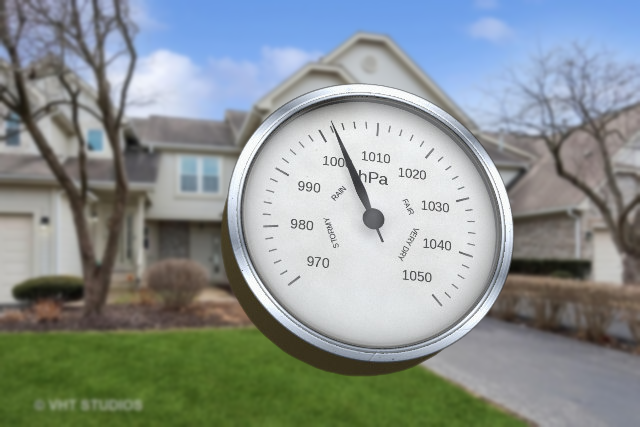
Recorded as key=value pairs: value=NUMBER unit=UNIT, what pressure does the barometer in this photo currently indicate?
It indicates value=1002 unit=hPa
